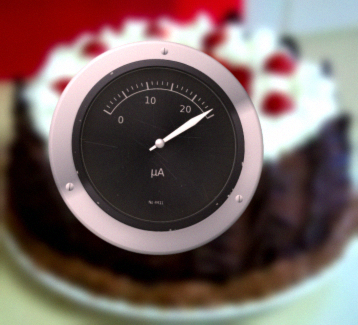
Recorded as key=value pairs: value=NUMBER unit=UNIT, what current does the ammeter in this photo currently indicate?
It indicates value=24 unit=µA
